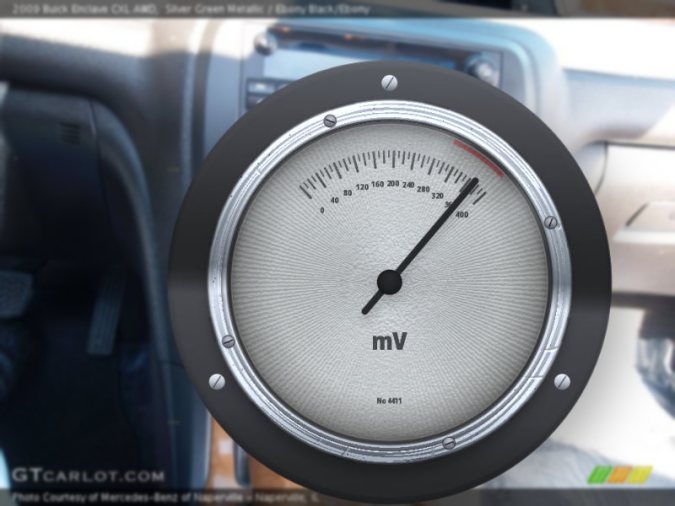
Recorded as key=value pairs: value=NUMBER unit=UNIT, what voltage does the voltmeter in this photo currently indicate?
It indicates value=370 unit=mV
